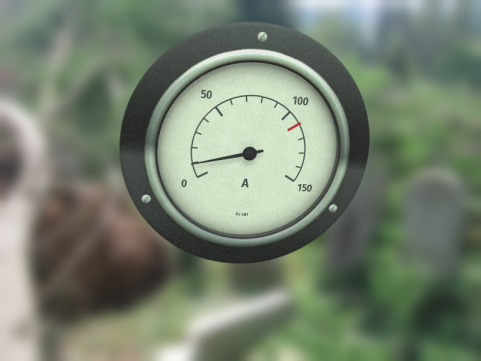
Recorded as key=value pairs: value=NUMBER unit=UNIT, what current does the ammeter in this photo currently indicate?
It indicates value=10 unit=A
